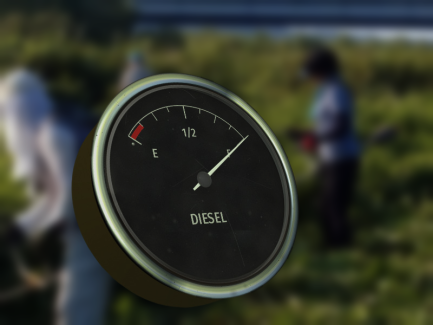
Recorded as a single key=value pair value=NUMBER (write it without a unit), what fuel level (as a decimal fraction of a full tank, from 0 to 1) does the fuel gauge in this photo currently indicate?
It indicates value=1
